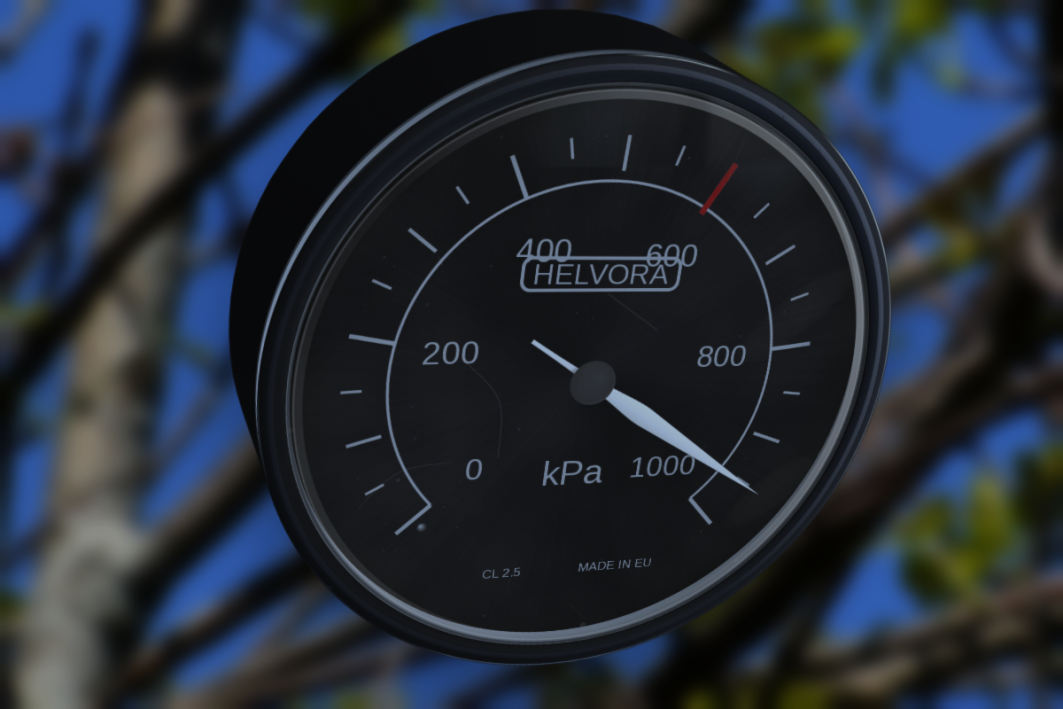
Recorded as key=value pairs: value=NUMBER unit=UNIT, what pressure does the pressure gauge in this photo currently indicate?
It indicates value=950 unit=kPa
